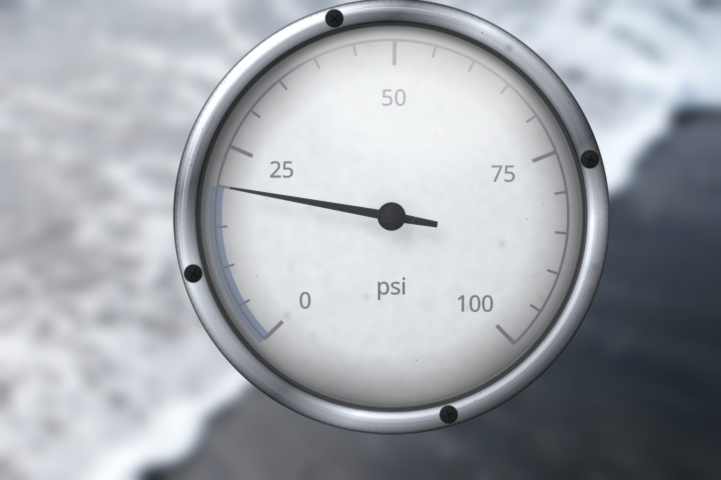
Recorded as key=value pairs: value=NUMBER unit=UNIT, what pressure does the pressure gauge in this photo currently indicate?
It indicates value=20 unit=psi
